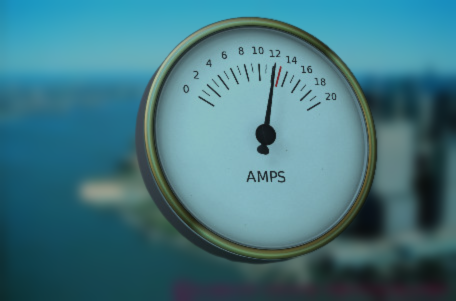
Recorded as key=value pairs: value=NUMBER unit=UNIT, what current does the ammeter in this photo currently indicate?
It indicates value=12 unit=A
